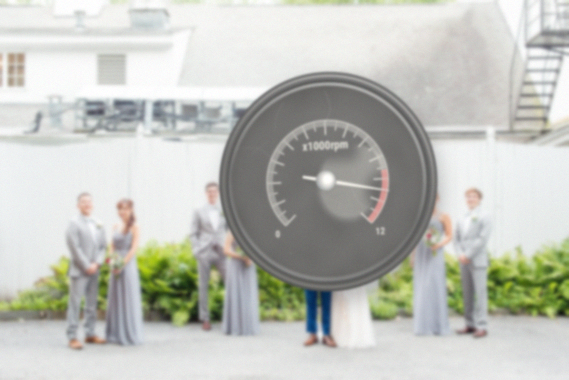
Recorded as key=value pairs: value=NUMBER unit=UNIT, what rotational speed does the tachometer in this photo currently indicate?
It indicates value=10500 unit=rpm
